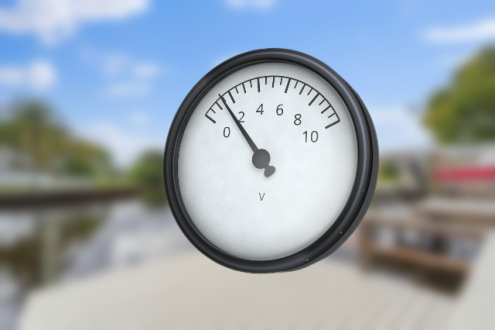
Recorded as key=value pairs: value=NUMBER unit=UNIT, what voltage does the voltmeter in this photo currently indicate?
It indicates value=1.5 unit=V
